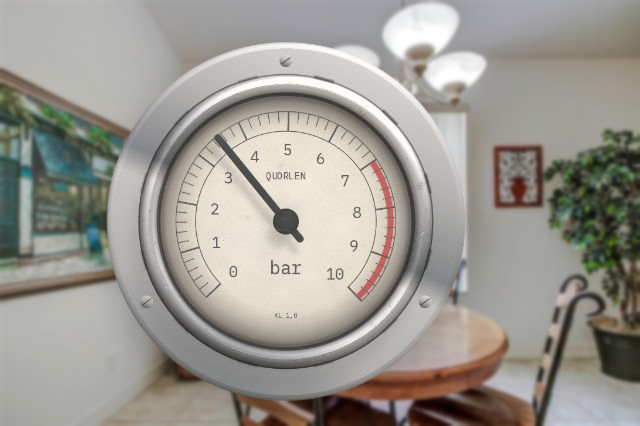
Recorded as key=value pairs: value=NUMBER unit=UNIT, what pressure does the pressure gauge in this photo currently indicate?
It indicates value=3.5 unit=bar
